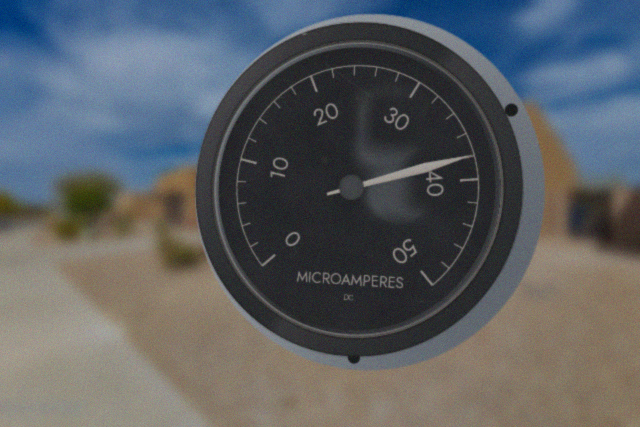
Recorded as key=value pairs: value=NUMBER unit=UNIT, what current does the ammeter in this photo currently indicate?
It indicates value=38 unit=µA
